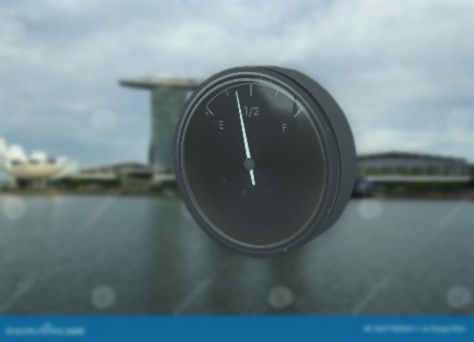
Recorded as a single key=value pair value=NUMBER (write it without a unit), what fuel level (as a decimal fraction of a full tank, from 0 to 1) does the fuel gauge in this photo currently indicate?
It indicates value=0.375
